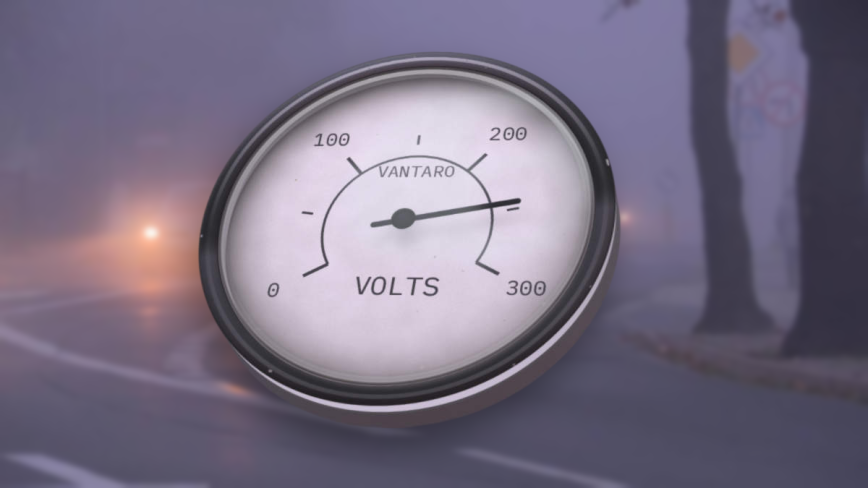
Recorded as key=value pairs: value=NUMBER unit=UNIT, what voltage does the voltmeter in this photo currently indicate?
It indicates value=250 unit=V
